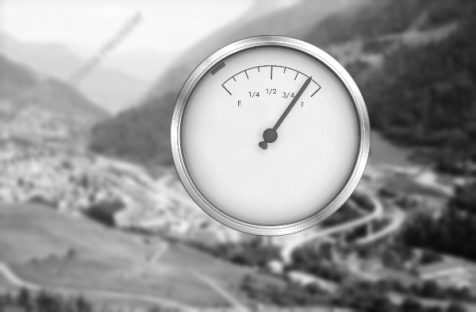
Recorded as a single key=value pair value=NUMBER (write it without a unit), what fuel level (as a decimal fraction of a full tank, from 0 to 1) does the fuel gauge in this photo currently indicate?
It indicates value=0.875
